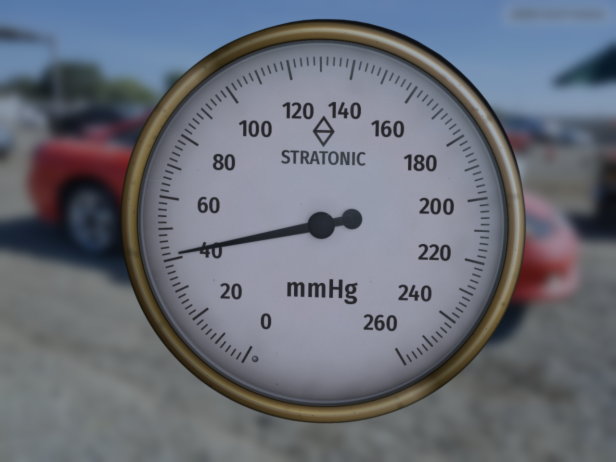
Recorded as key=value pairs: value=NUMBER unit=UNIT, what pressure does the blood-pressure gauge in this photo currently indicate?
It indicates value=42 unit=mmHg
